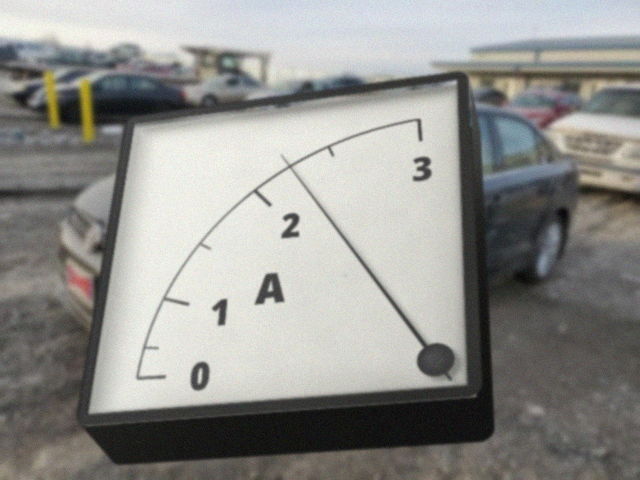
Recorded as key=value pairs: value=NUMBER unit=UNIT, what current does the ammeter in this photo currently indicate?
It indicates value=2.25 unit=A
